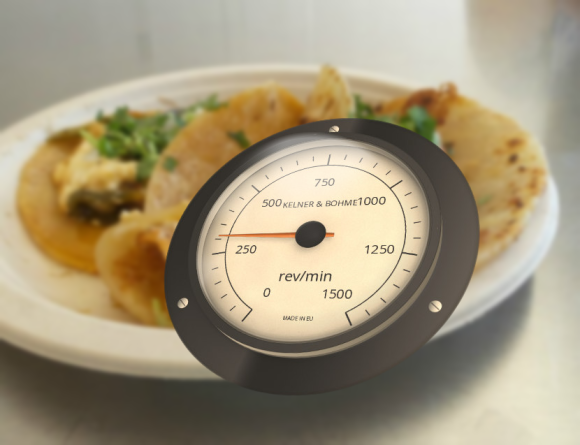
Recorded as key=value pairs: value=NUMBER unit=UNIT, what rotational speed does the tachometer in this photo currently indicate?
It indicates value=300 unit=rpm
